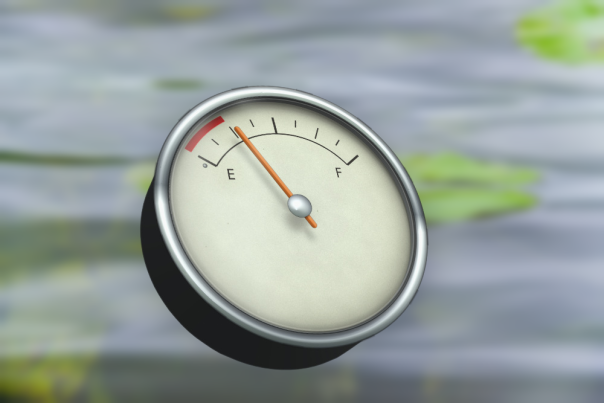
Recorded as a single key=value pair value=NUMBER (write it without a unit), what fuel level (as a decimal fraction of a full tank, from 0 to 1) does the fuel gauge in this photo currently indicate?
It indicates value=0.25
